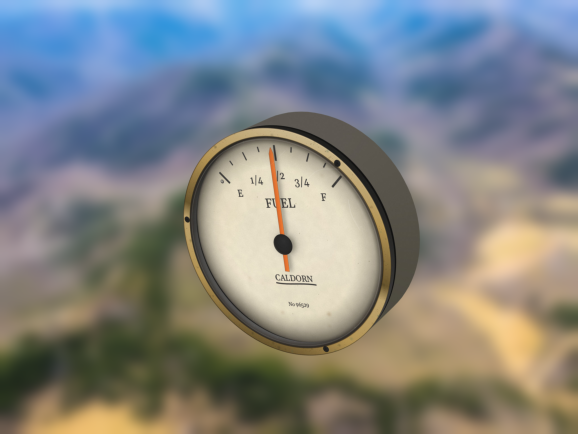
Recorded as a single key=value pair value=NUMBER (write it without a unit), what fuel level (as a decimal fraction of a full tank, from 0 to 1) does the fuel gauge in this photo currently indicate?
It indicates value=0.5
